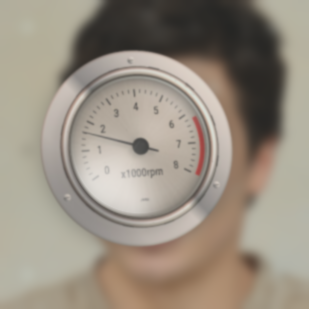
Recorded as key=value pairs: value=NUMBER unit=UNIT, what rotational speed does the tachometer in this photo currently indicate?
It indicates value=1600 unit=rpm
